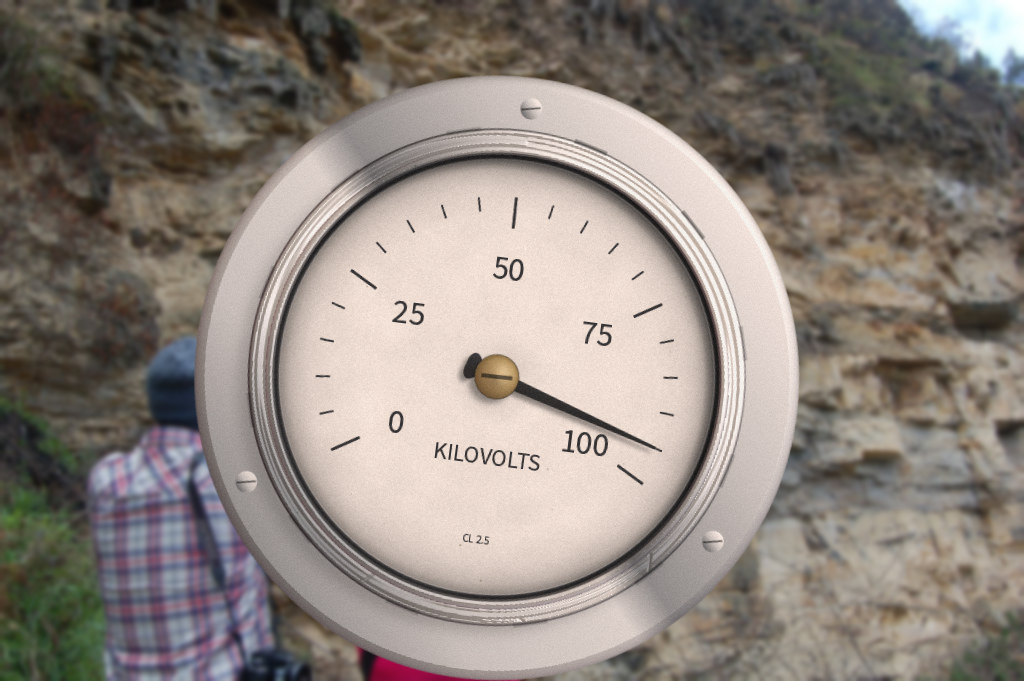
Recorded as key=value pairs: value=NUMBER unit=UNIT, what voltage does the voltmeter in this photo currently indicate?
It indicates value=95 unit=kV
